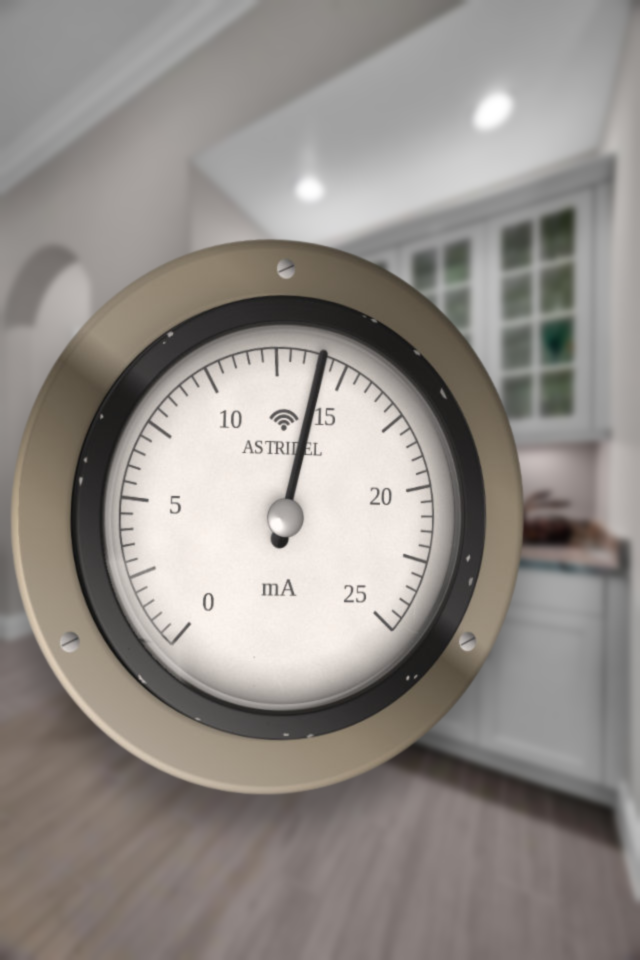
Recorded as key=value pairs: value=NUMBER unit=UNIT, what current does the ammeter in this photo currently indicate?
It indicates value=14 unit=mA
